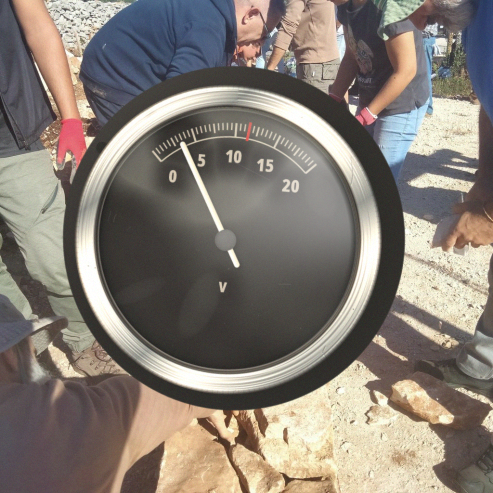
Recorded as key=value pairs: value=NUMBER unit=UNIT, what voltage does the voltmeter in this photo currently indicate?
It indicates value=3.5 unit=V
